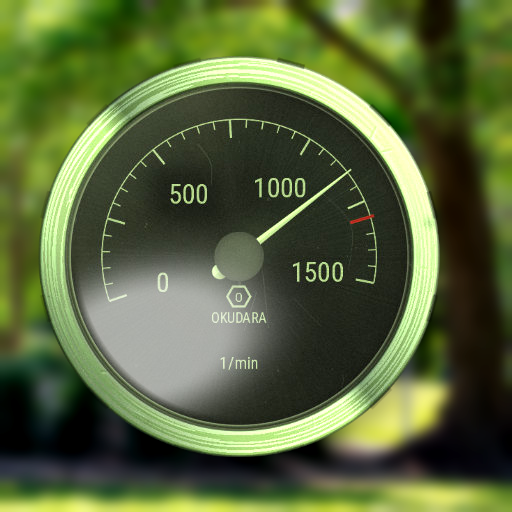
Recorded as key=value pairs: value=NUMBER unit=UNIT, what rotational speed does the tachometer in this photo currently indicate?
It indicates value=1150 unit=rpm
